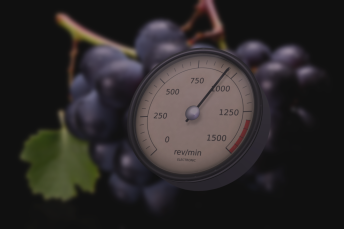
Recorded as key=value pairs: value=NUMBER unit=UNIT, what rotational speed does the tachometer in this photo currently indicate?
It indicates value=950 unit=rpm
